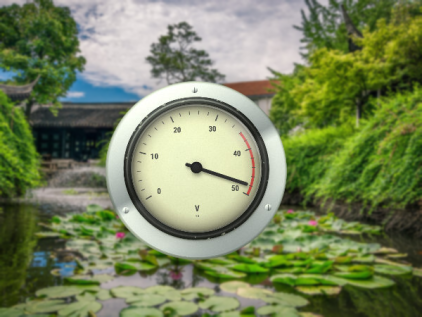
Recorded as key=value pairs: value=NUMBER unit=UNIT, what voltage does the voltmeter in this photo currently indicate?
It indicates value=48 unit=V
